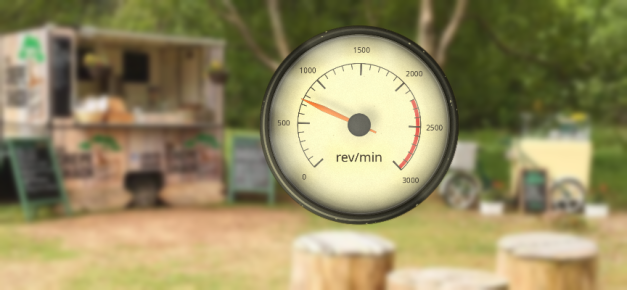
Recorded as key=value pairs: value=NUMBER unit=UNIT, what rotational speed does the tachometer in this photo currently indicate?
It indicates value=750 unit=rpm
